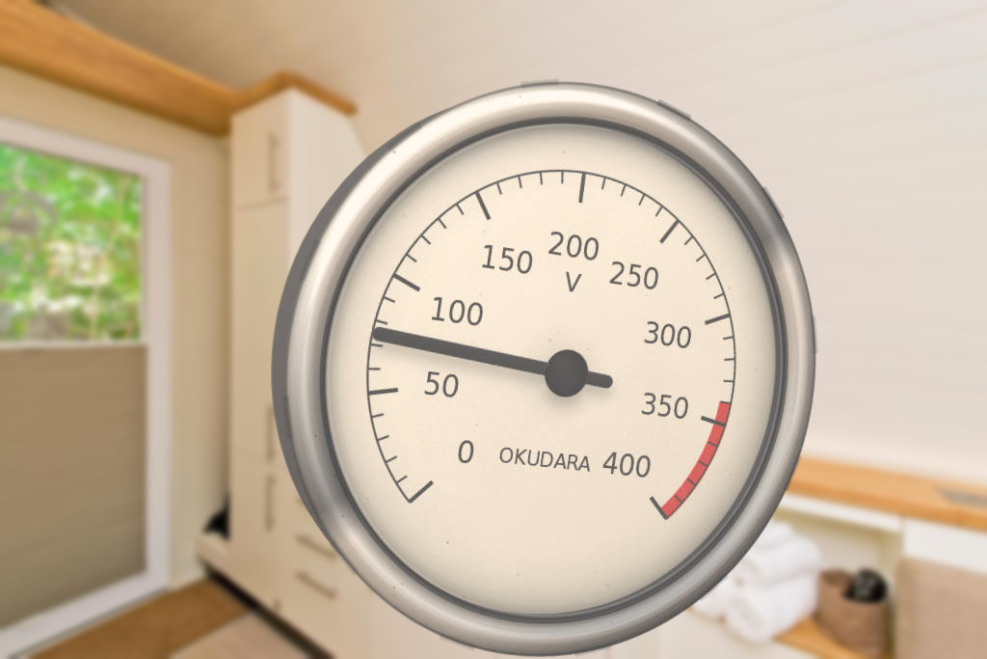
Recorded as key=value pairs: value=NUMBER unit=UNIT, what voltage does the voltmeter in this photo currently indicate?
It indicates value=75 unit=V
